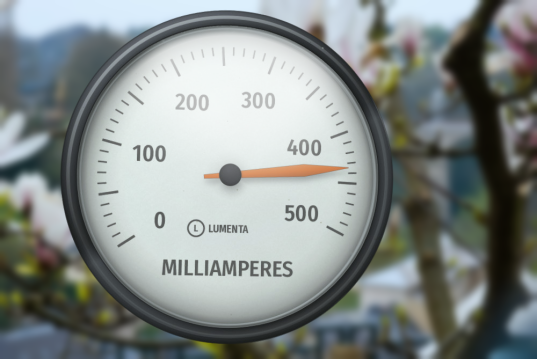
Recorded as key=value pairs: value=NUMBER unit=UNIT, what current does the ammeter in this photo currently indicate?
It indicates value=435 unit=mA
